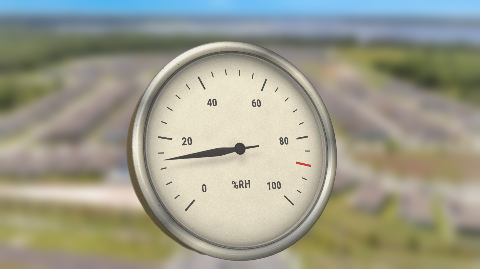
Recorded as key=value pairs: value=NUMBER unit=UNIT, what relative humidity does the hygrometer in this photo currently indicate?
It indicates value=14 unit=%
